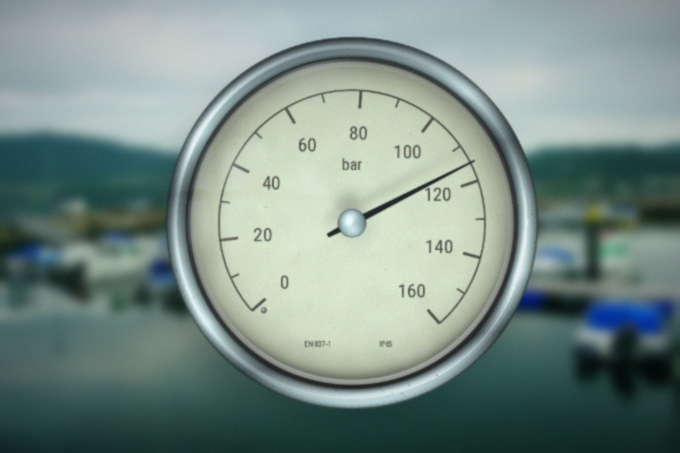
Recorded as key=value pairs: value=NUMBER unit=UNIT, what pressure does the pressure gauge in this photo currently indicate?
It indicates value=115 unit=bar
